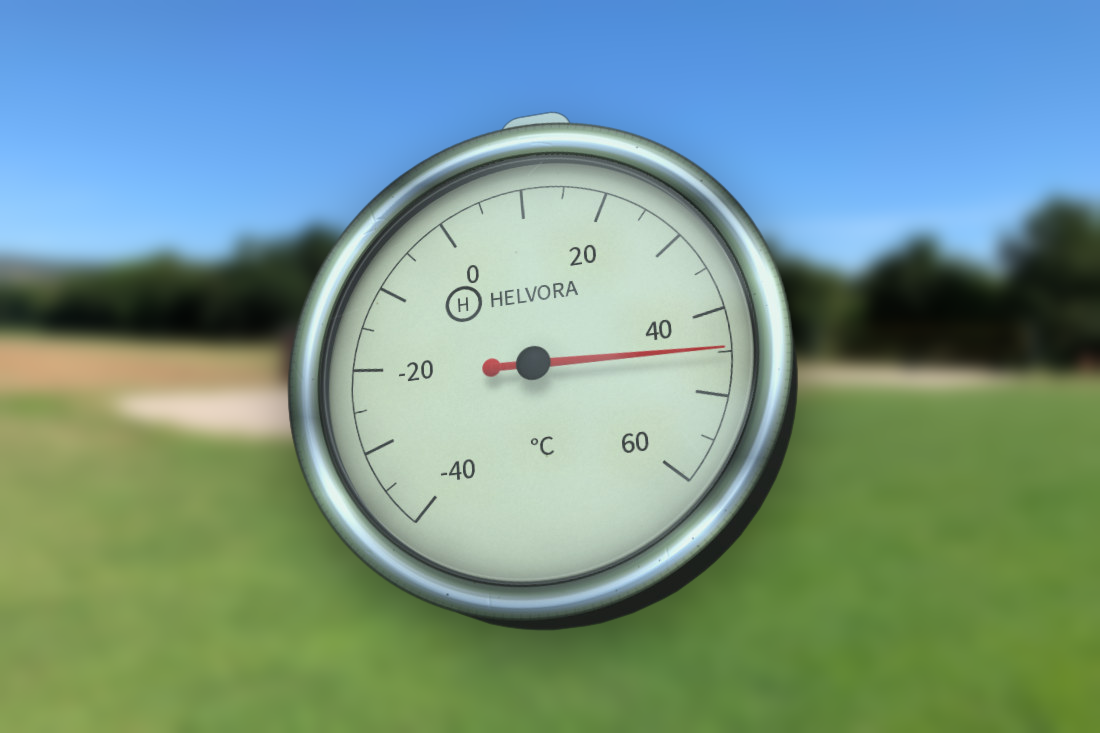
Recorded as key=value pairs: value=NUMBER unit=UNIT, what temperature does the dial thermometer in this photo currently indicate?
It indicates value=45 unit=°C
